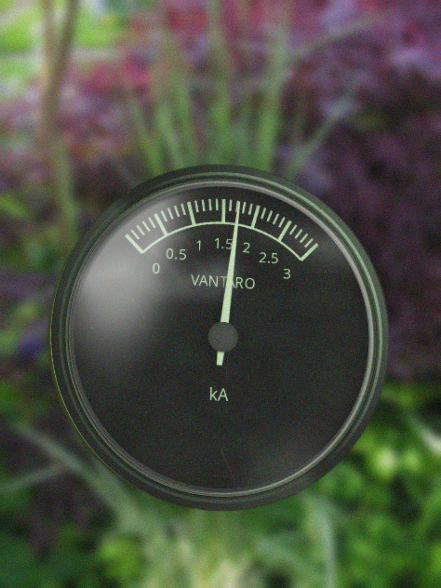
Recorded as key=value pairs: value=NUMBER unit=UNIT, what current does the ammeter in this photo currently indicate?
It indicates value=1.7 unit=kA
